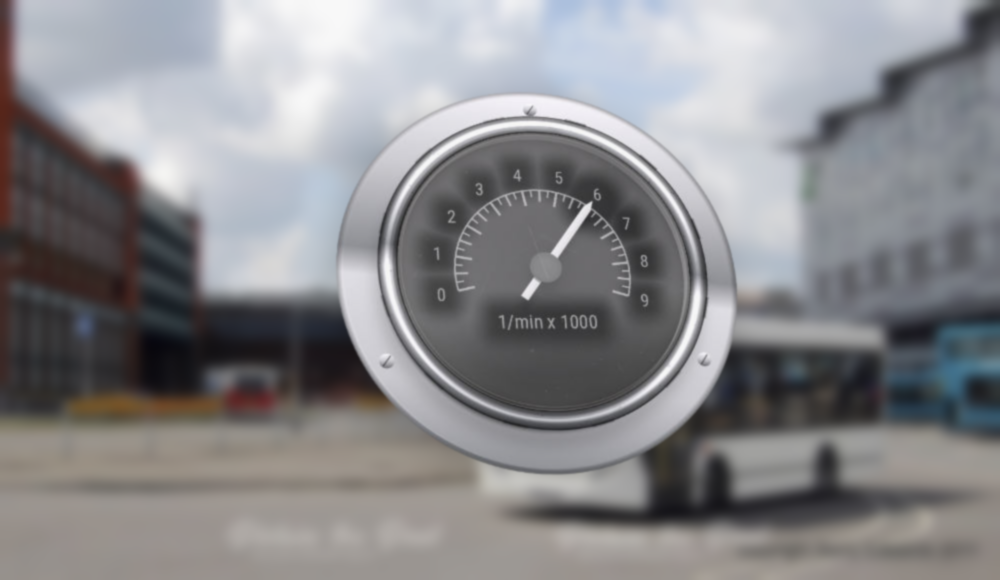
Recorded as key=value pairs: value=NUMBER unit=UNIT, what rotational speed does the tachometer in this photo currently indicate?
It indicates value=6000 unit=rpm
